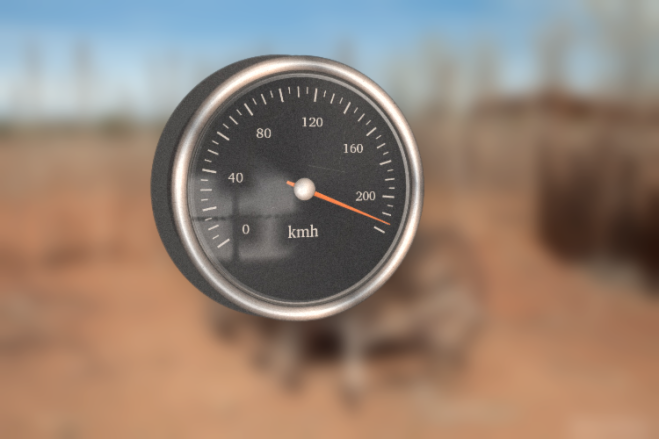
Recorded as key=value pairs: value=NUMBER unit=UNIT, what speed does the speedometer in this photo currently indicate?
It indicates value=215 unit=km/h
